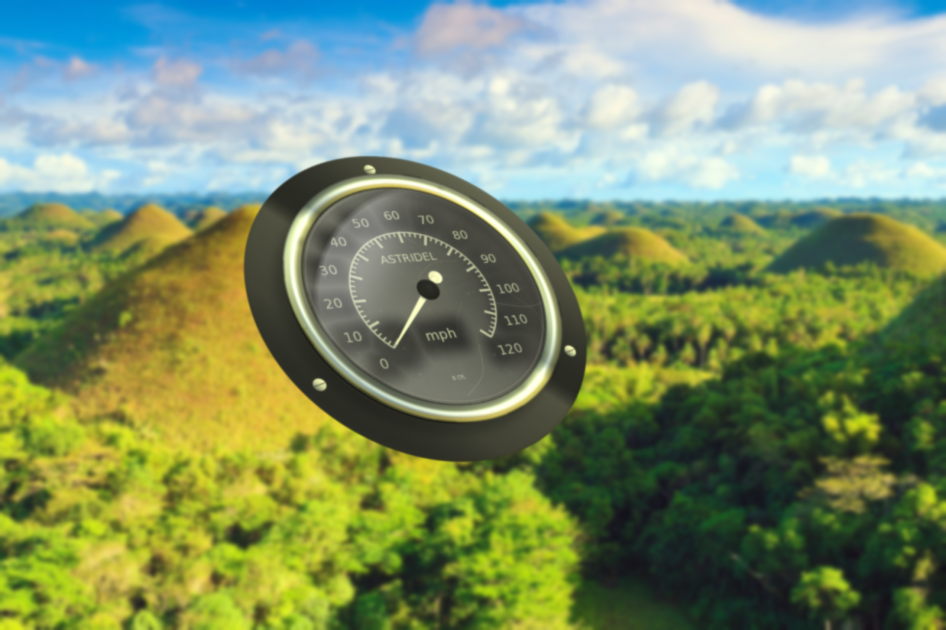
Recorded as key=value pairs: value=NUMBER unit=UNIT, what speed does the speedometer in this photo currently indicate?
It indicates value=0 unit=mph
